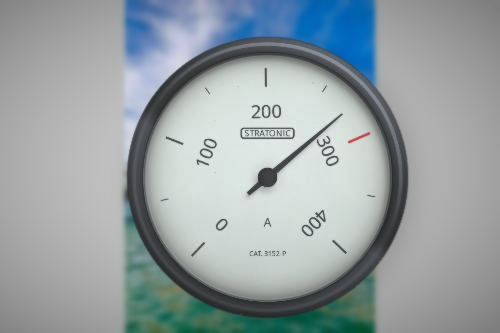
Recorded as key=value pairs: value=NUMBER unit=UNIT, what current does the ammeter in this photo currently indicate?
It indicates value=275 unit=A
